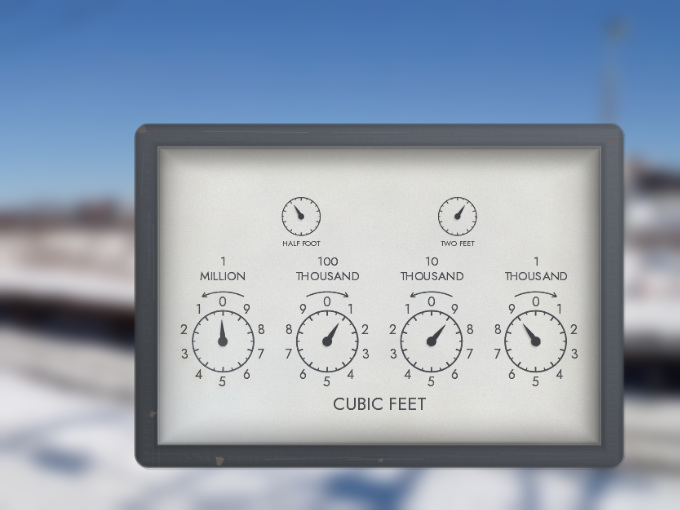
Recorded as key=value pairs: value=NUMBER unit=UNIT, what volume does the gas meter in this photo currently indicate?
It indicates value=8900 unit=ft³
